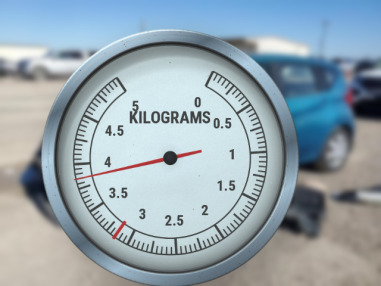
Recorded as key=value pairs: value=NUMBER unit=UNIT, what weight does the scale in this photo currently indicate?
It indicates value=3.85 unit=kg
